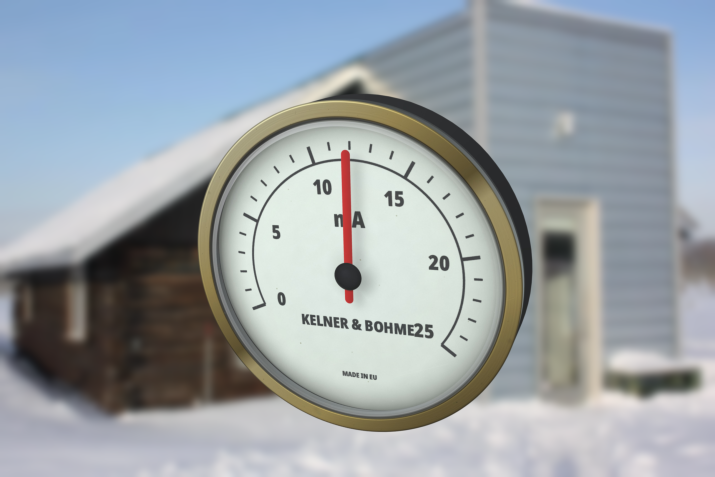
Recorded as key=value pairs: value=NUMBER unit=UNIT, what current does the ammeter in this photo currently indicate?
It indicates value=12 unit=mA
